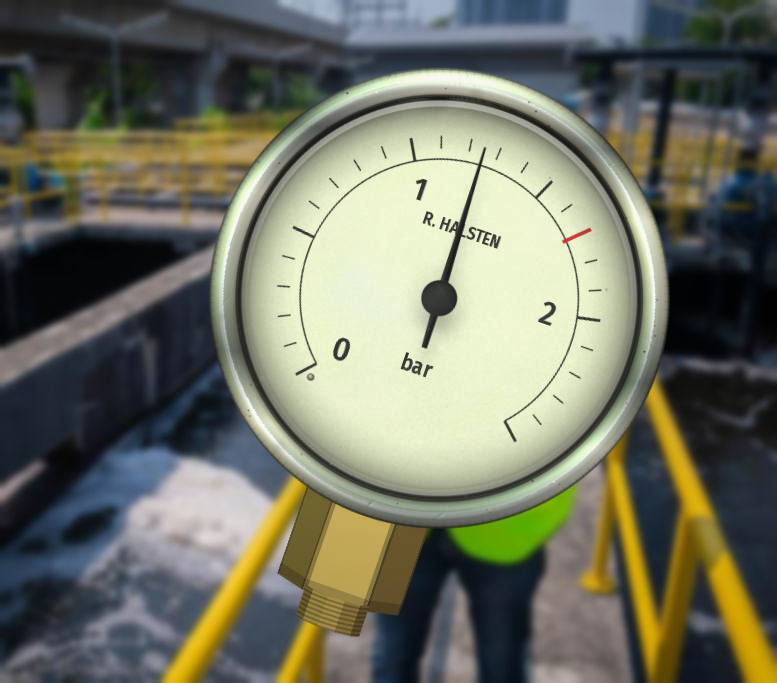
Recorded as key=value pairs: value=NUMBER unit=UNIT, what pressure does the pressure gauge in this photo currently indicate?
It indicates value=1.25 unit=bar
